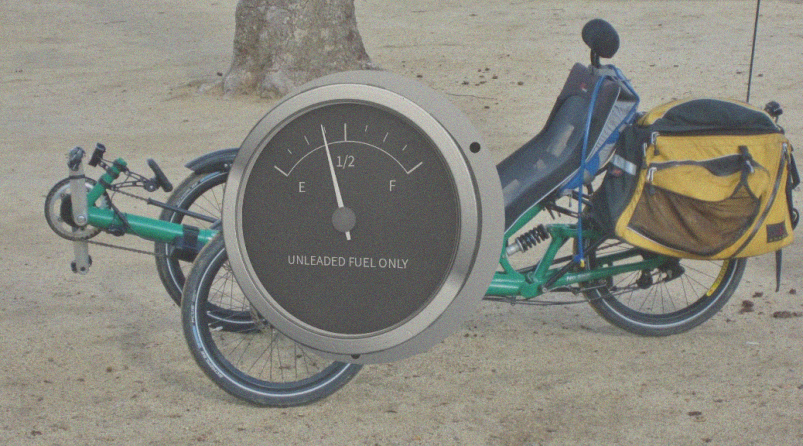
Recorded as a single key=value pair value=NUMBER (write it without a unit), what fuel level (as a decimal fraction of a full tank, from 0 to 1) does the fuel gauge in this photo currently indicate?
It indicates value=0.375
